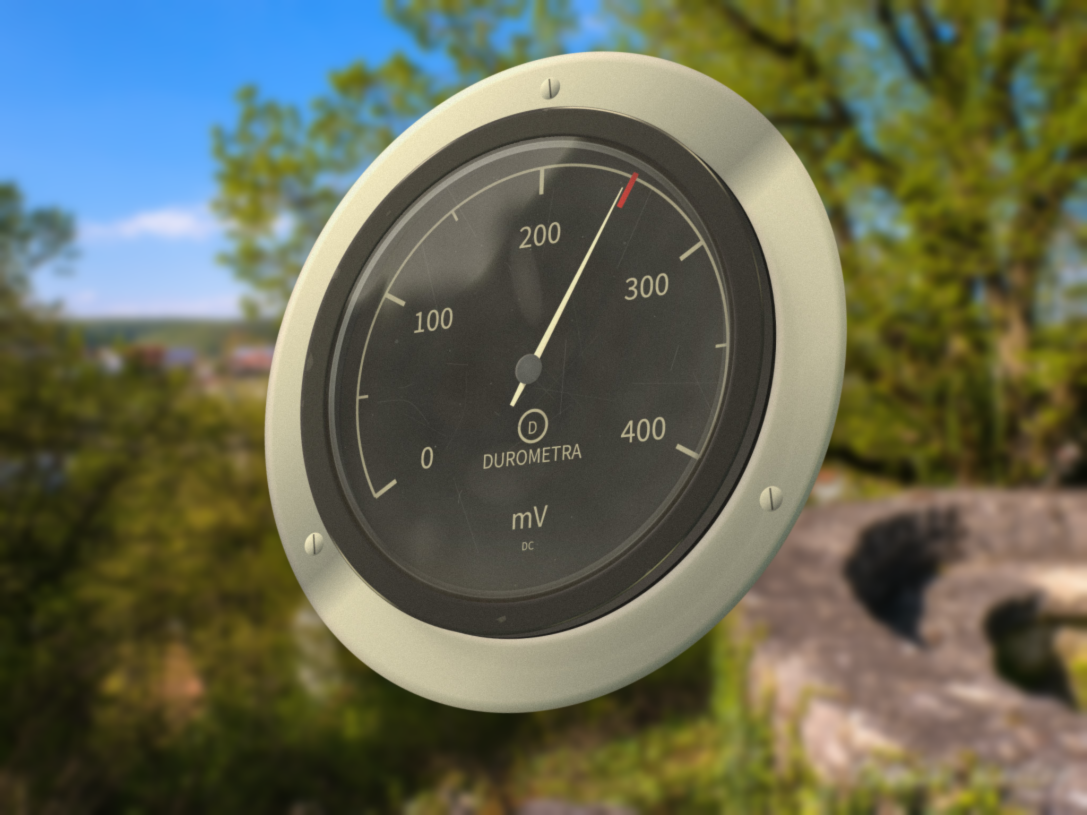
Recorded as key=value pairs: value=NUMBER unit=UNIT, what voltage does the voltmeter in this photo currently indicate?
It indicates value=250 unit=mV
